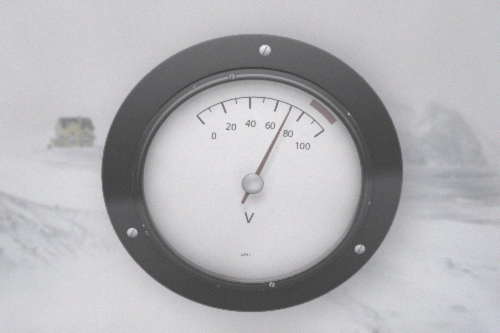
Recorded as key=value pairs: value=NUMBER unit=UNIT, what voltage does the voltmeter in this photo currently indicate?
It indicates value=70 unit=V
